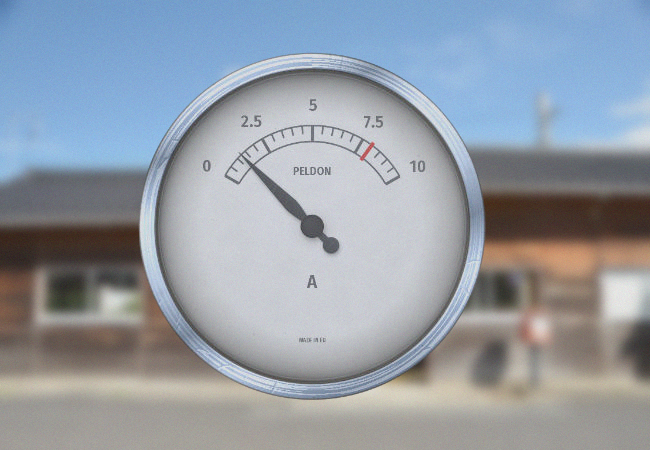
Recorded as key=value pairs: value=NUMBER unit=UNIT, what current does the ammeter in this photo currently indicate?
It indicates value=1.25 unit=A
